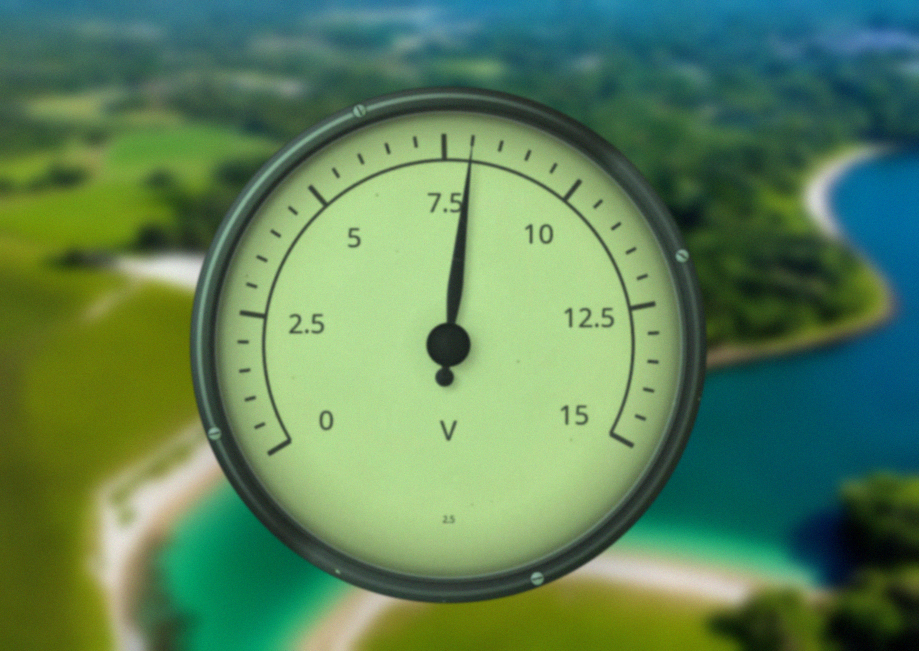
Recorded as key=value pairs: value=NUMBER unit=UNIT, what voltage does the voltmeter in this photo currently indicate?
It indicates value=8 unit=V
